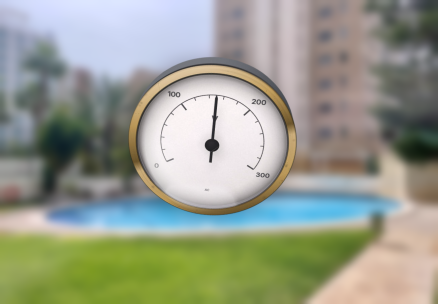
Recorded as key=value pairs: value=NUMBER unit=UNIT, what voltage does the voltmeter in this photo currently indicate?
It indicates value=150 unit=V
